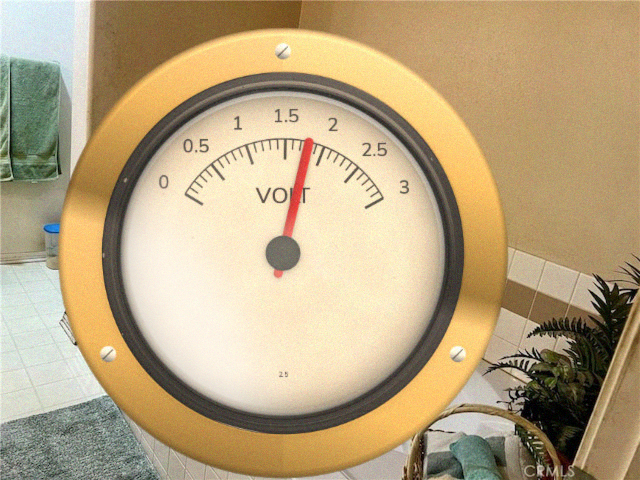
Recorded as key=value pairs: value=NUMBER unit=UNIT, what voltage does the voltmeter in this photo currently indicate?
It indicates value=1.8 unit=V
